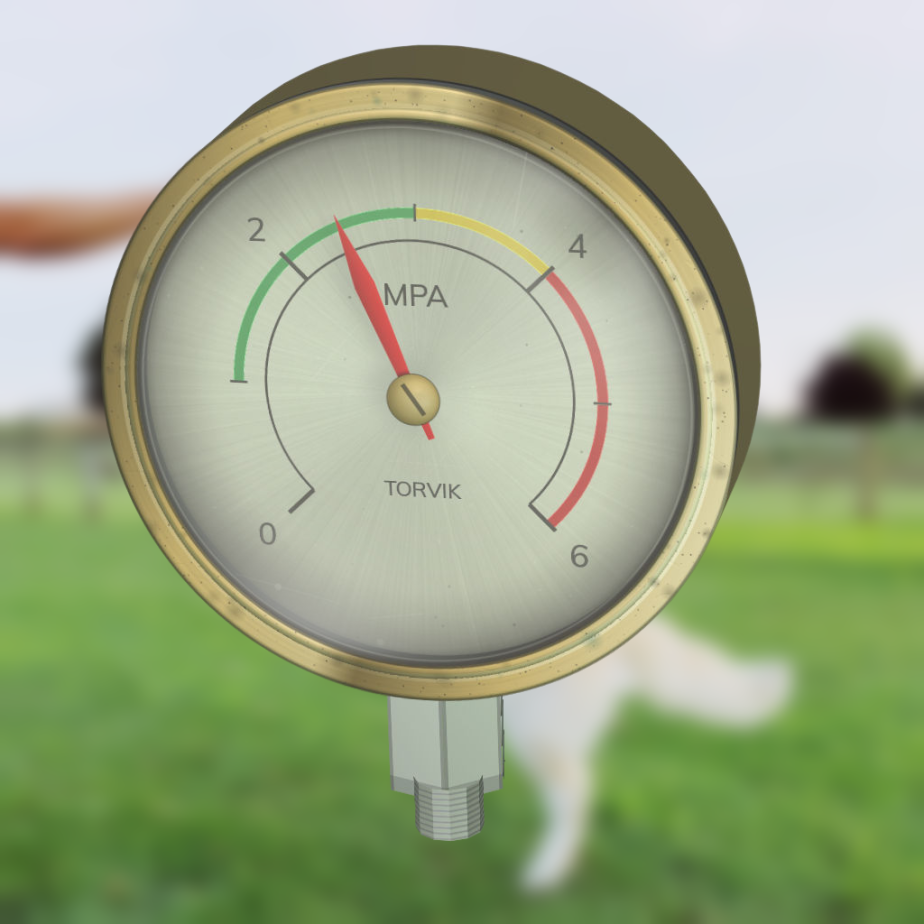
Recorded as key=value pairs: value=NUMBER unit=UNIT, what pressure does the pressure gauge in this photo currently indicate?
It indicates value=2.5 unit=MPa
